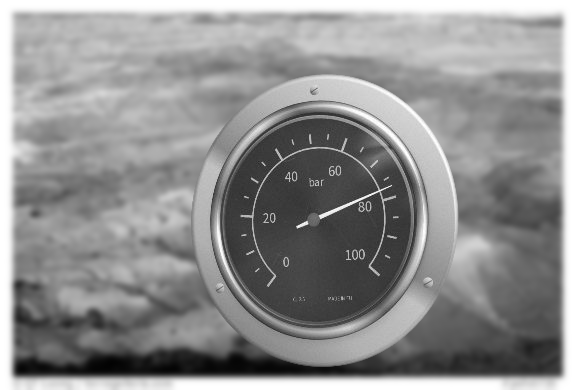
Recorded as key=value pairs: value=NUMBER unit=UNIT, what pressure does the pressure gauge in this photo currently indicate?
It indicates value=77.5 unit=bar
